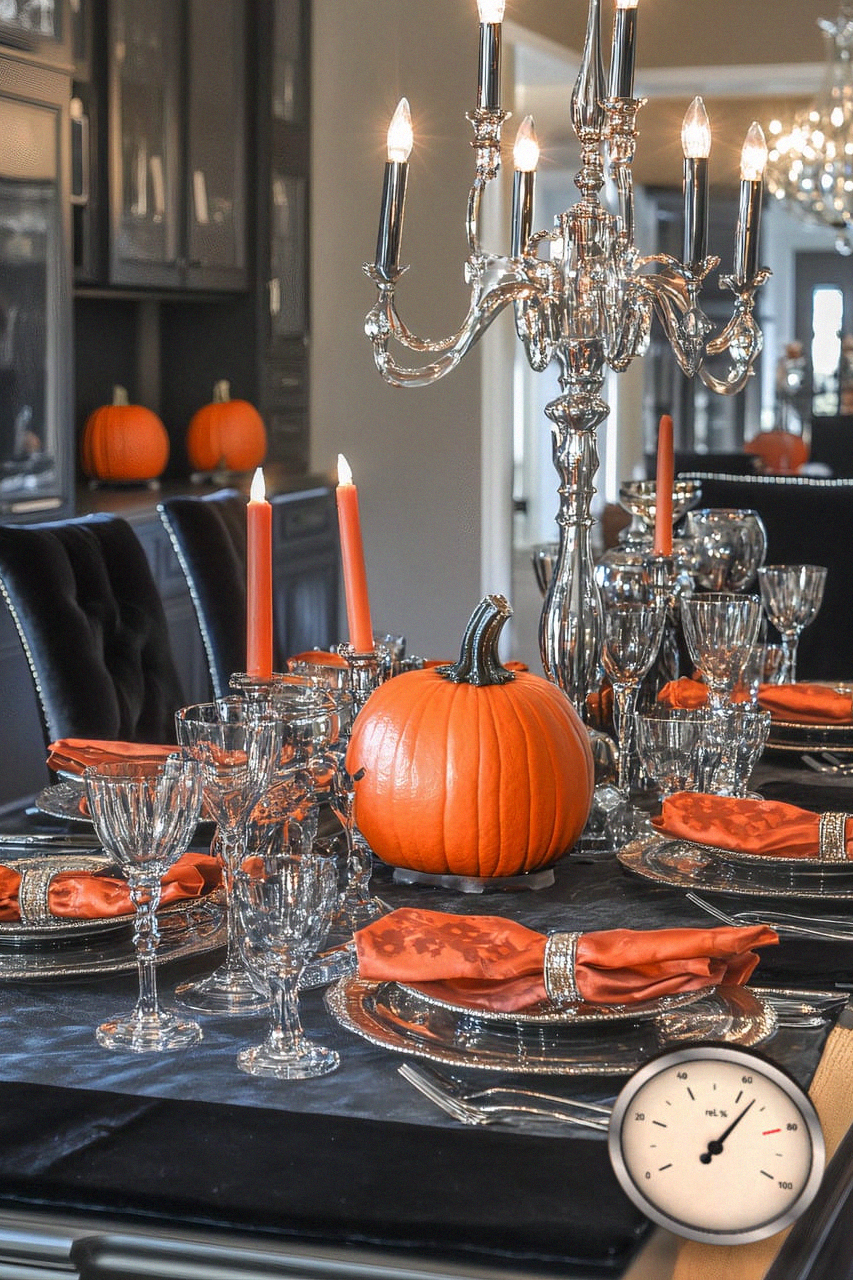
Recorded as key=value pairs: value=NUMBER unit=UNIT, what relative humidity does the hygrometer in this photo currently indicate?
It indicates value=65 unit=%
